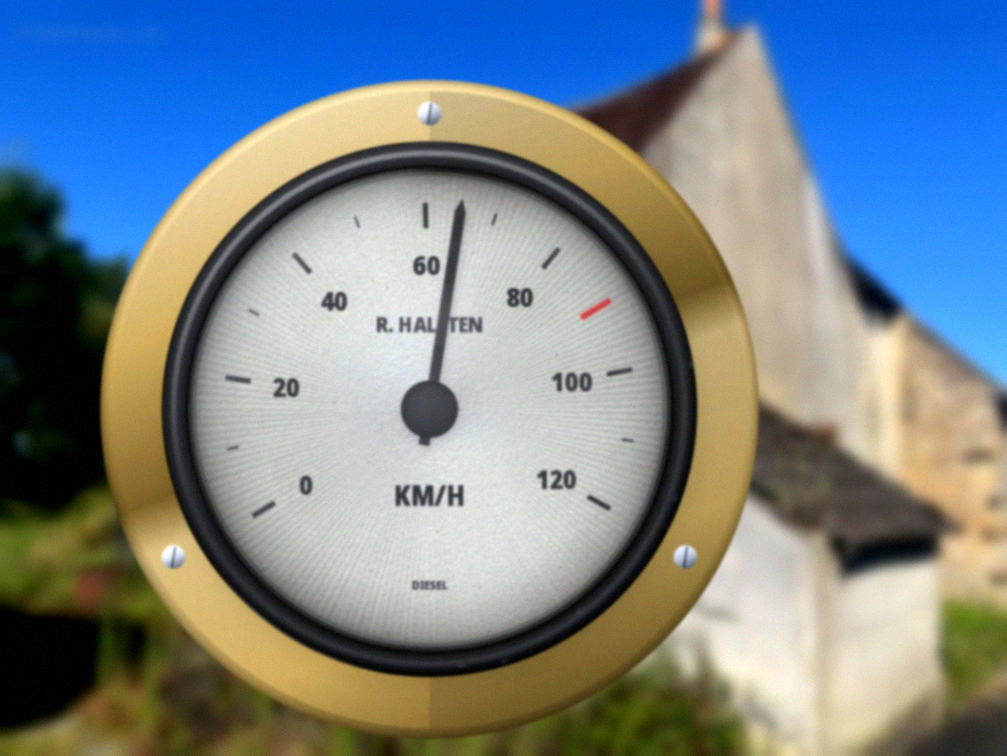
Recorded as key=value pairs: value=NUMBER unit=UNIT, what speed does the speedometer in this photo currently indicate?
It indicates value=65 unit=km/h
